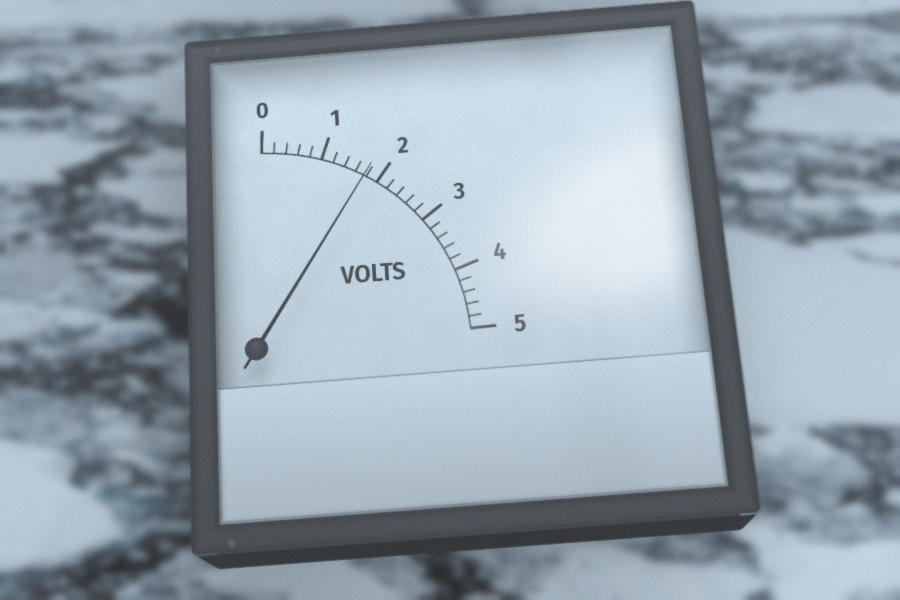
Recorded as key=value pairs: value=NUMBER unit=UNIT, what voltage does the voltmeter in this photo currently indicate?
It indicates value=1.8 unit=V
